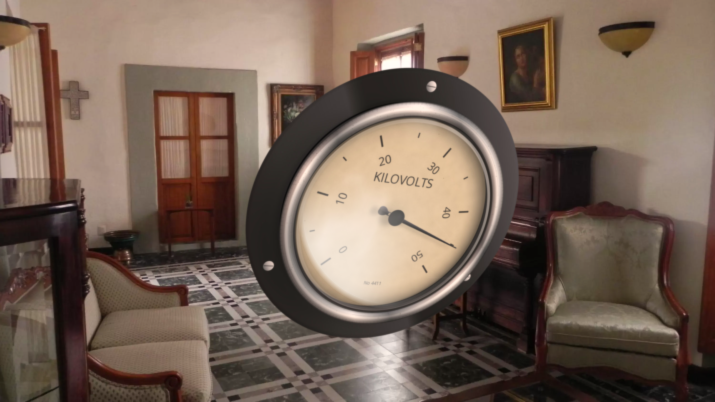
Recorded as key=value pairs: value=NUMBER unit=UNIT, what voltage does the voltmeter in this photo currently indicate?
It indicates value=45 unit=kV
